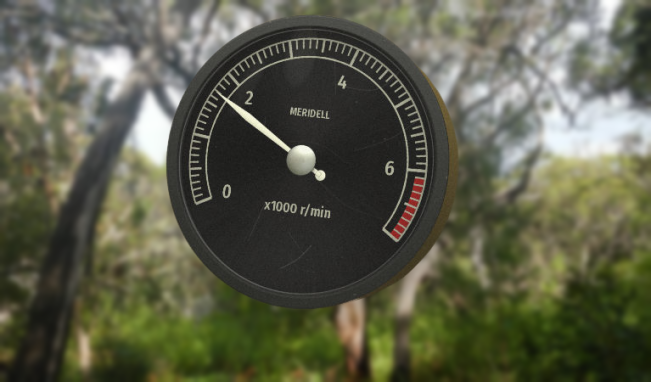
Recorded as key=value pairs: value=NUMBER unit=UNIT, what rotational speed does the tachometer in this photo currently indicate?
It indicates value=1700 unit=rpm
